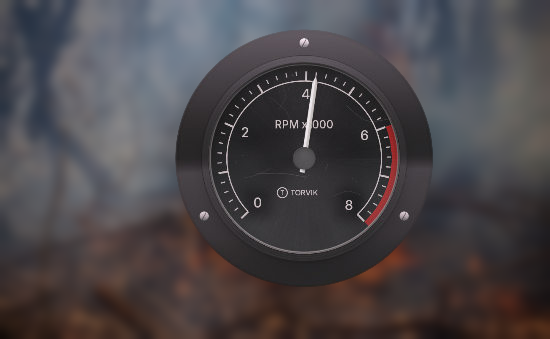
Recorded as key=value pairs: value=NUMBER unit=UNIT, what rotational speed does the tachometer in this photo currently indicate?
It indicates value=4200 unit=rpm
